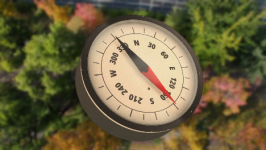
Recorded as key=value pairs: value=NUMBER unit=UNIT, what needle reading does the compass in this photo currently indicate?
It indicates value=150 unit=°
